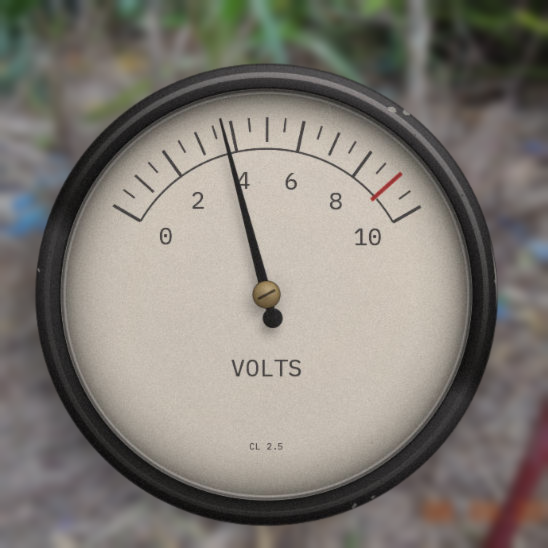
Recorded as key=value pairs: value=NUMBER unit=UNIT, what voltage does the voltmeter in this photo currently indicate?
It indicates value=3.75 unit=V
